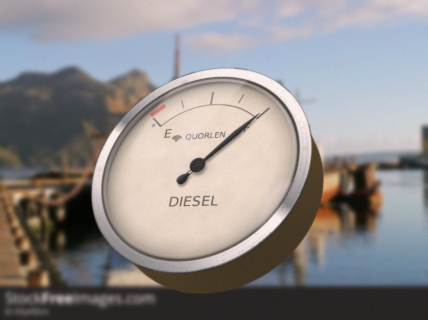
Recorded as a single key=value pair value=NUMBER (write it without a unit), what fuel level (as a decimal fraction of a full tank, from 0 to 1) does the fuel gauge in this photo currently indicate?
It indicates value=1
